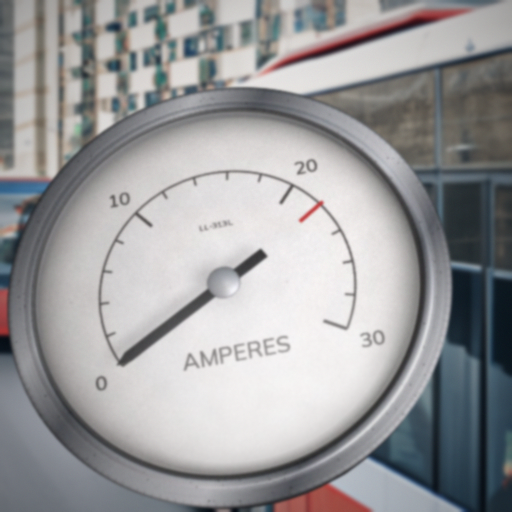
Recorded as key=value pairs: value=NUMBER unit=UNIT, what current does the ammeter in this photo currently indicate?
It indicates value=0 unit=A
